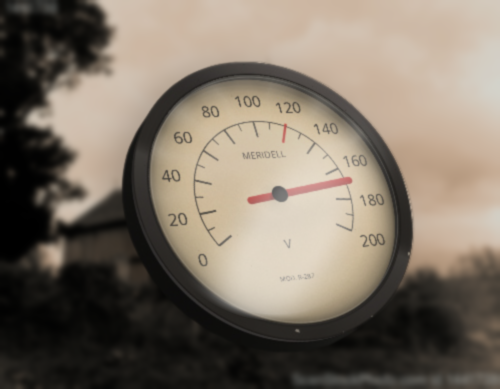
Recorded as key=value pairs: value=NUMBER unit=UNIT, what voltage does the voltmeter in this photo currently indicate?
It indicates value=170 unit=V
